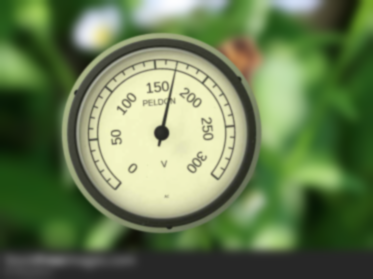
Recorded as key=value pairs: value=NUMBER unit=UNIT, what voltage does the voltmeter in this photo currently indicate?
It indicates value=170 unit=V
